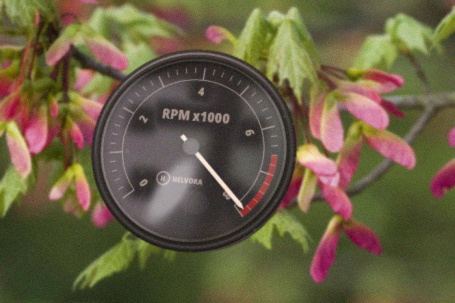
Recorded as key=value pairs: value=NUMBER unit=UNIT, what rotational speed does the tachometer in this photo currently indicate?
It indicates value=7900 unit=rpm
